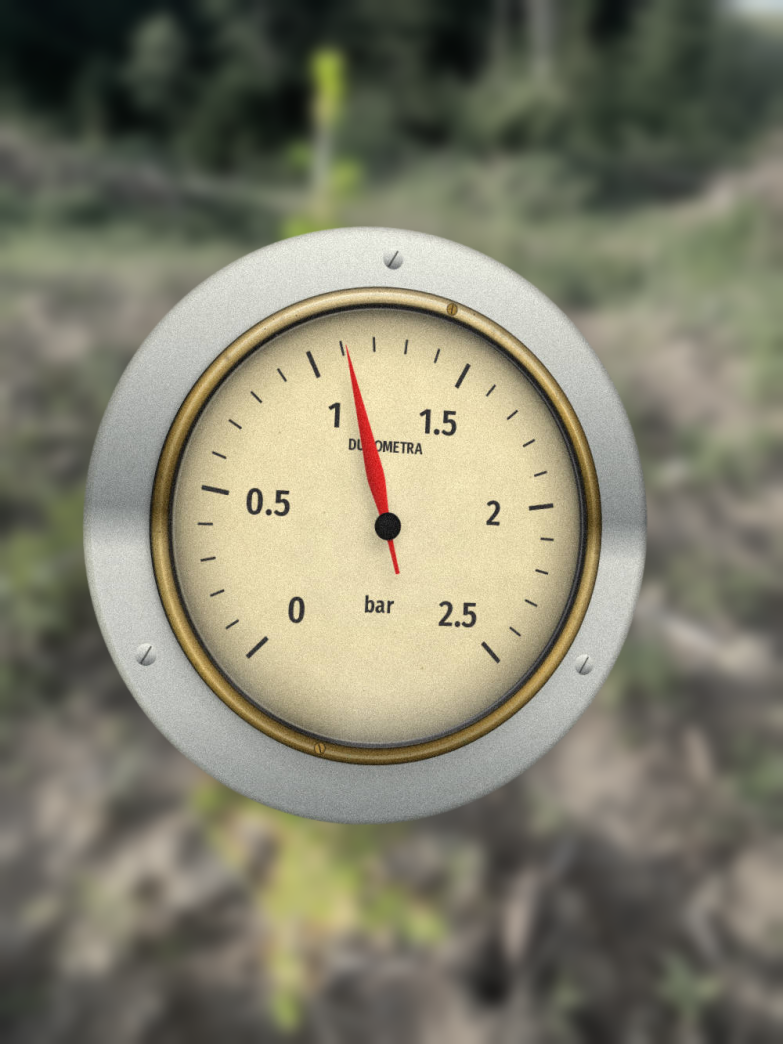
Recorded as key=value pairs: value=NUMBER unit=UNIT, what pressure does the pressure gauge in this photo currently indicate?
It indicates value=1.1 unit=bar
